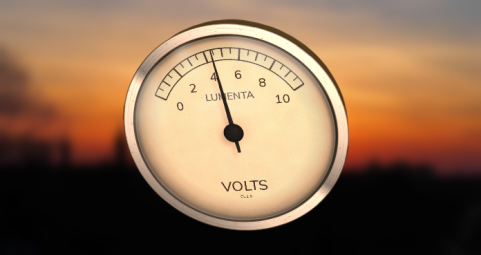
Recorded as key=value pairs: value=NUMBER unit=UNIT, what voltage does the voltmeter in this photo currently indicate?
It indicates value=4.5 unit=V
